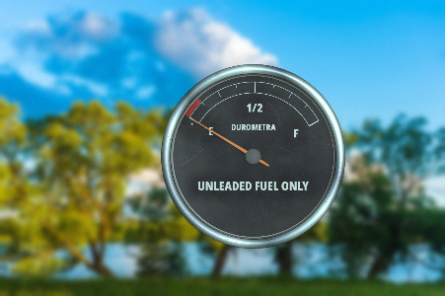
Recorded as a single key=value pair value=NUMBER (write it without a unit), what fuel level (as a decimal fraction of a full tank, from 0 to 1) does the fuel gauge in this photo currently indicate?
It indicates value=0
